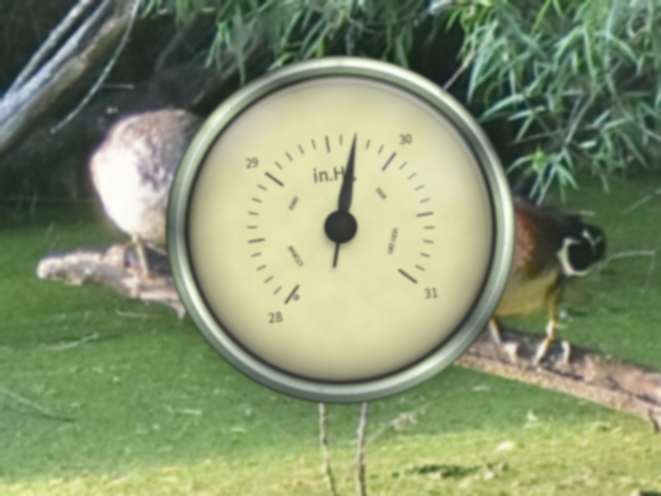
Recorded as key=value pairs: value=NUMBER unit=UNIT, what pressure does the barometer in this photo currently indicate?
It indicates value=29.7 unit=inHg
